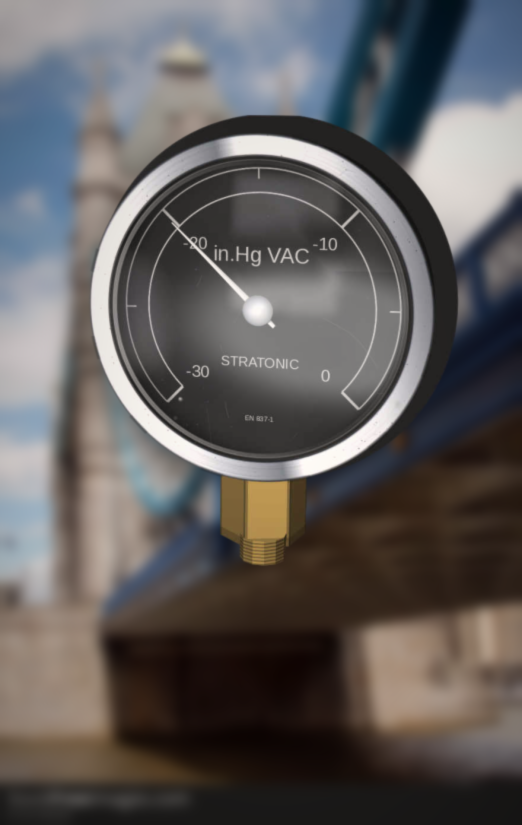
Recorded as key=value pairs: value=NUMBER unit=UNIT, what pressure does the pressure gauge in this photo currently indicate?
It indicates value=-20 unit=inHg
